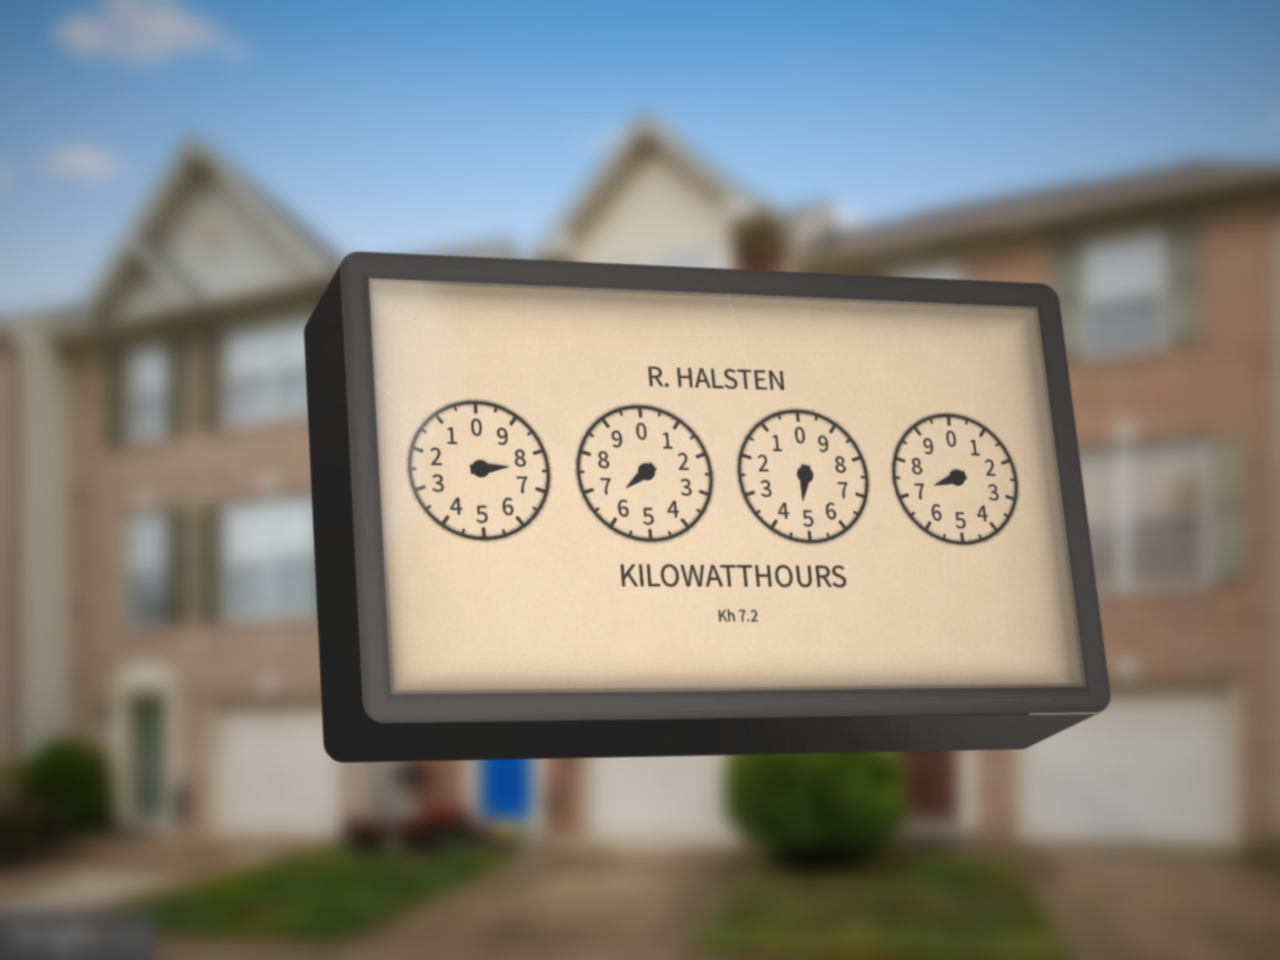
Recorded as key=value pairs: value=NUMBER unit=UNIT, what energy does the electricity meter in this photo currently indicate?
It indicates value=7647 unit=kWh
